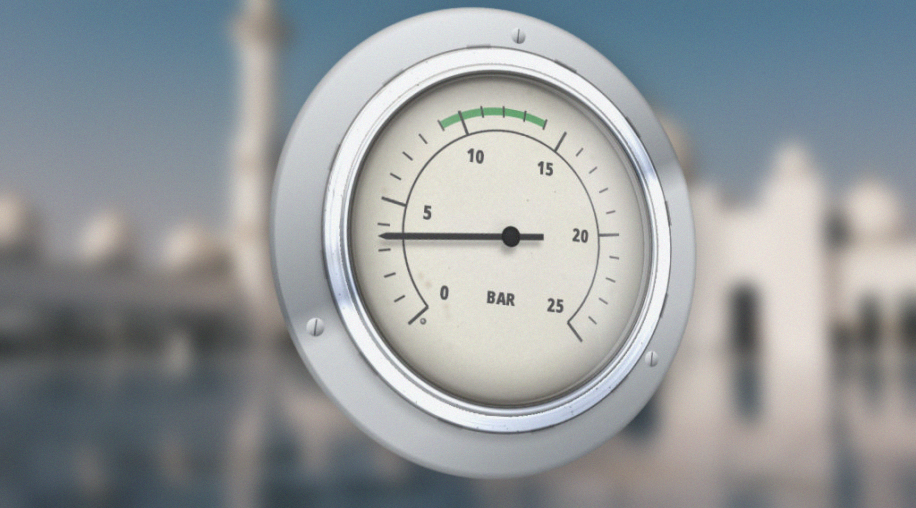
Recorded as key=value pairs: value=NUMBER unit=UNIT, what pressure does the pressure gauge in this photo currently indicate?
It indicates value=3.5 unit=bar
